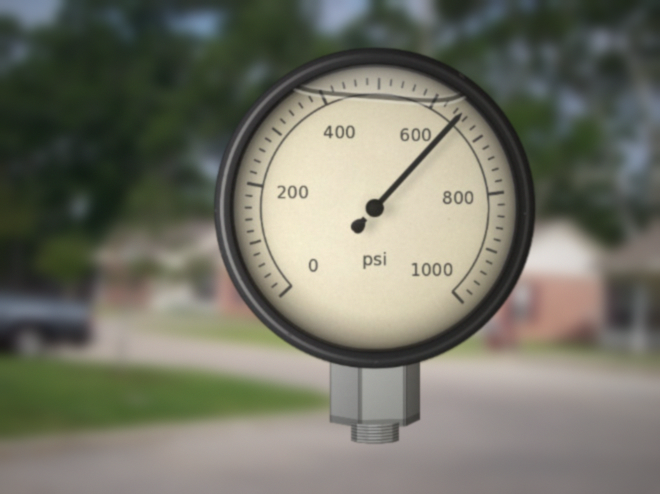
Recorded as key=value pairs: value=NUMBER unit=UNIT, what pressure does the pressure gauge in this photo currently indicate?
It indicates value=650 unit=psi
